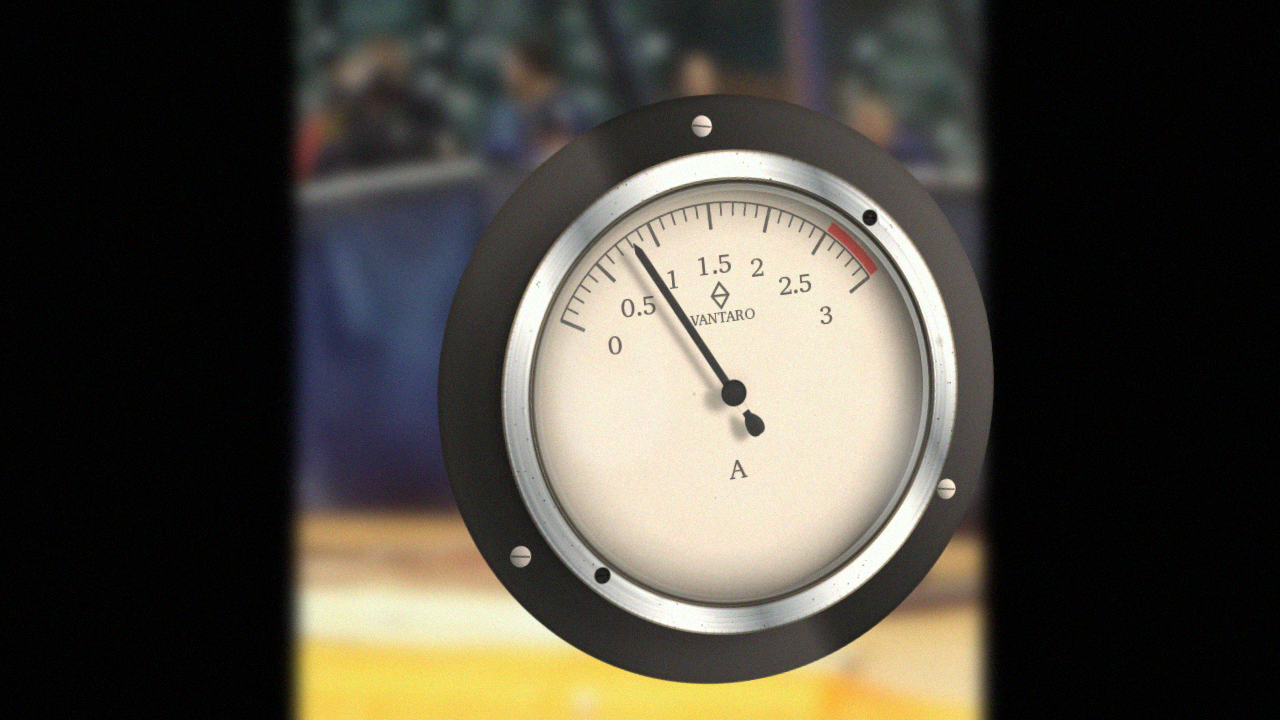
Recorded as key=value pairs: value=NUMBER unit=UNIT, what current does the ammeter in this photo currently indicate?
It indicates value=0.8 unit=A
